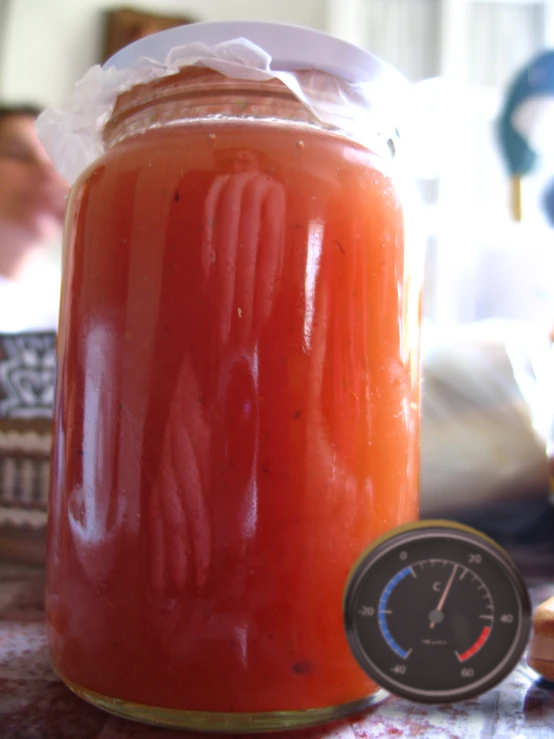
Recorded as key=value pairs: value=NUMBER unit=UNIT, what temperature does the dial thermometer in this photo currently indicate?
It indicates value=16 unit=°C
